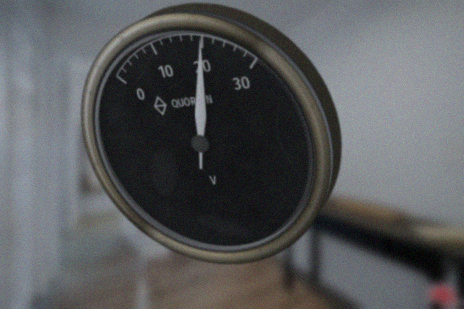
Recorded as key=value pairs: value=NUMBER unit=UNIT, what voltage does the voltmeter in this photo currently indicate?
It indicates value=20 unit=V
